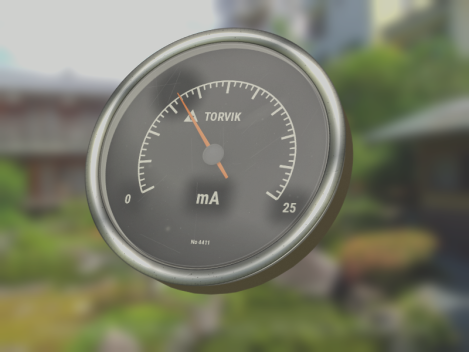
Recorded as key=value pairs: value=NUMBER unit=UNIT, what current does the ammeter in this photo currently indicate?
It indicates value=8.5 unit=mA
